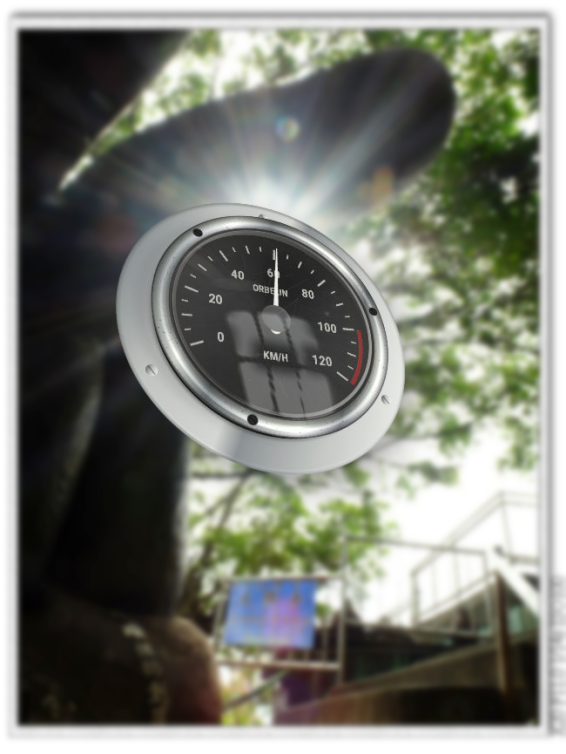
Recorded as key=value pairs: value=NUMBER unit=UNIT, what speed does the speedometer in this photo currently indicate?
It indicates value=60 unit=km/h
